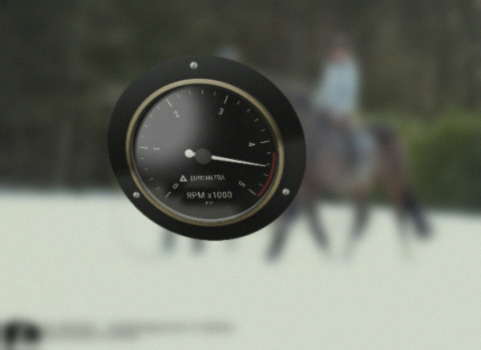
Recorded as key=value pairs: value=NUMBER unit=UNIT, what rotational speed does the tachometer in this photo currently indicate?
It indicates value=4400 unit=rpm
